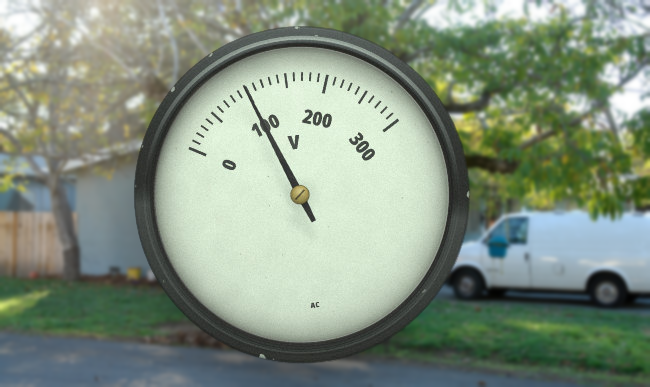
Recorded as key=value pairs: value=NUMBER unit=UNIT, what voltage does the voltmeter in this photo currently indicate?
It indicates value=100 unit=V
